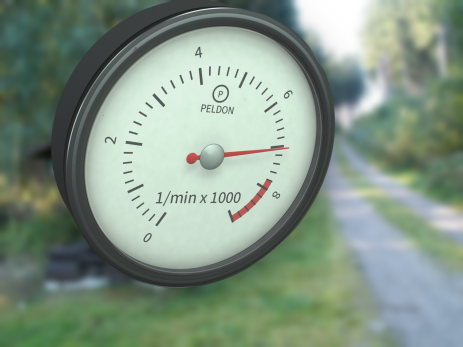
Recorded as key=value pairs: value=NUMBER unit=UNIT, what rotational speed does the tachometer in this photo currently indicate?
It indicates value=7000 unit=rpm
